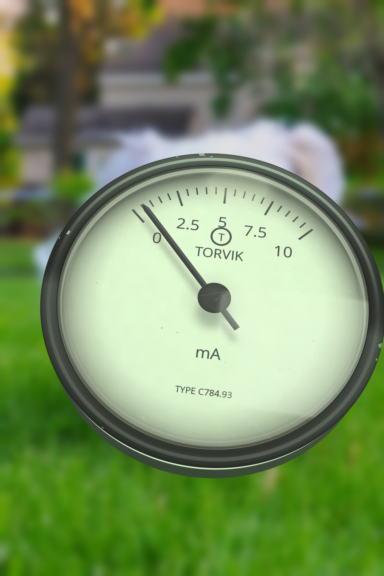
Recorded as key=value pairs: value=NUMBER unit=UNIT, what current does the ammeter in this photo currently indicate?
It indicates value=0.5 unit=mA
